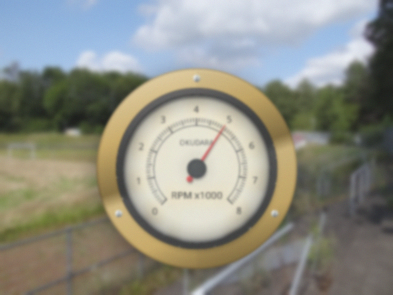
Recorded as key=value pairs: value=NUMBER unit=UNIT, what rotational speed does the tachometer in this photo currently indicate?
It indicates value=5000 unit=rpm
